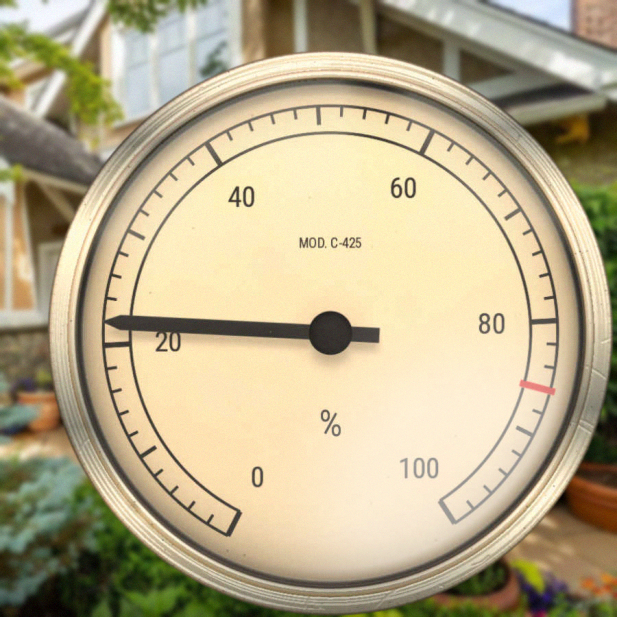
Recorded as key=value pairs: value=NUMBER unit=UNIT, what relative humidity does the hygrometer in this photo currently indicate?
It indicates value=22 unit=%
